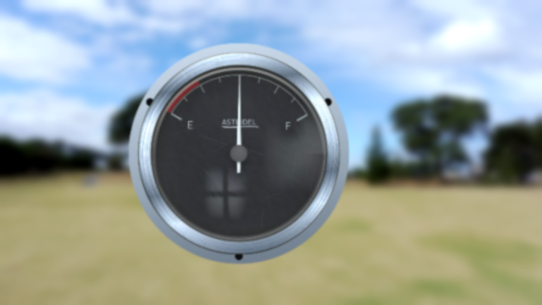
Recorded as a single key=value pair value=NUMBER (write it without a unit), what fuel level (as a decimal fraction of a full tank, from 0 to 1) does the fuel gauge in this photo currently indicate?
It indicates value=0.5
